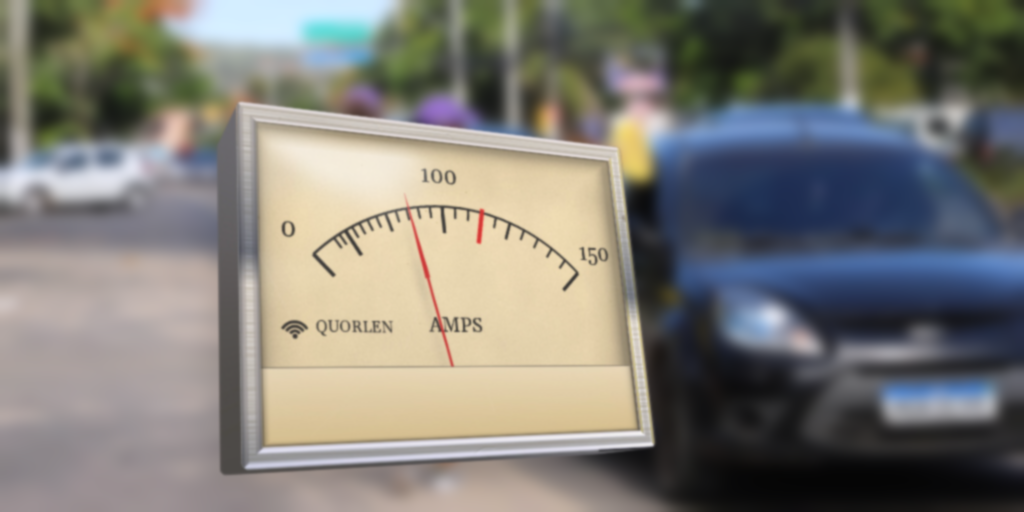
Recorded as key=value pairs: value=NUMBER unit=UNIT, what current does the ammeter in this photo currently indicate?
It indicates value=85 unit=A
